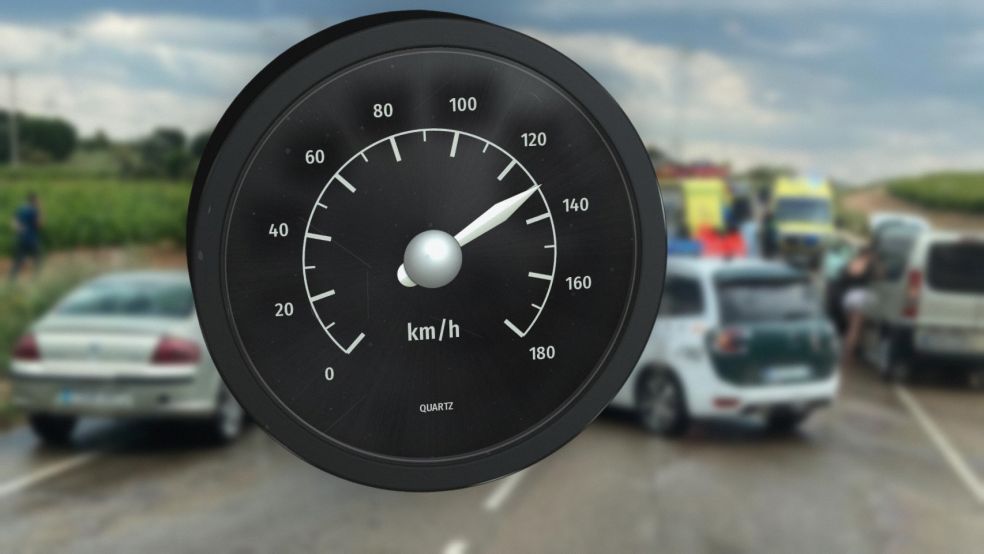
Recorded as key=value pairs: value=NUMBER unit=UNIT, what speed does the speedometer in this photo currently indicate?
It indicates value=130 unit=km/h
